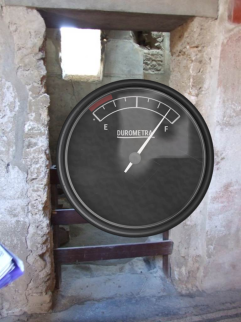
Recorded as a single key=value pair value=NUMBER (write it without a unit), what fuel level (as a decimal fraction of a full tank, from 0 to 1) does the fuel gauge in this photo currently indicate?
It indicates value=0.875
